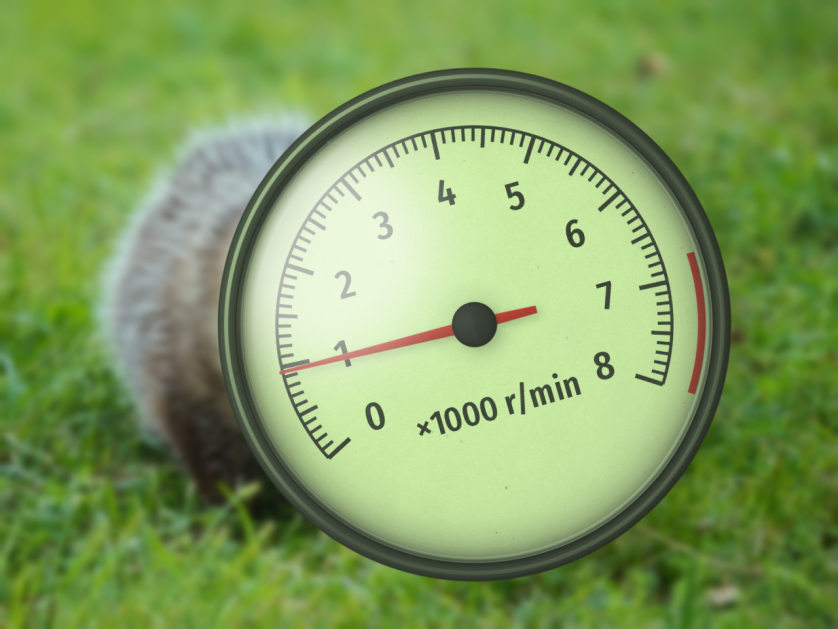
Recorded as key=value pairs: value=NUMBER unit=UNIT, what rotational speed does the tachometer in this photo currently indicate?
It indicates value=950 unit=rpm
